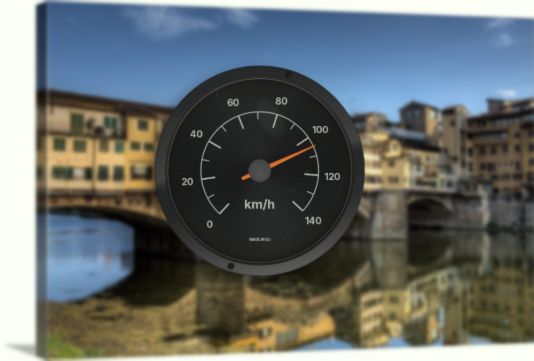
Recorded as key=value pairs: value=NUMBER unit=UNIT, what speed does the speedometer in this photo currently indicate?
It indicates value=105 unit=km/h
